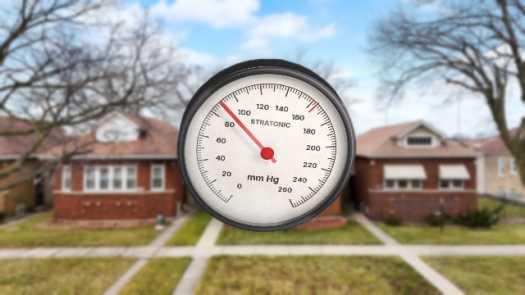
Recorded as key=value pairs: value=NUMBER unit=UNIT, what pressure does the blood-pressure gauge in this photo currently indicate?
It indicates value=90 unit=mmHg
